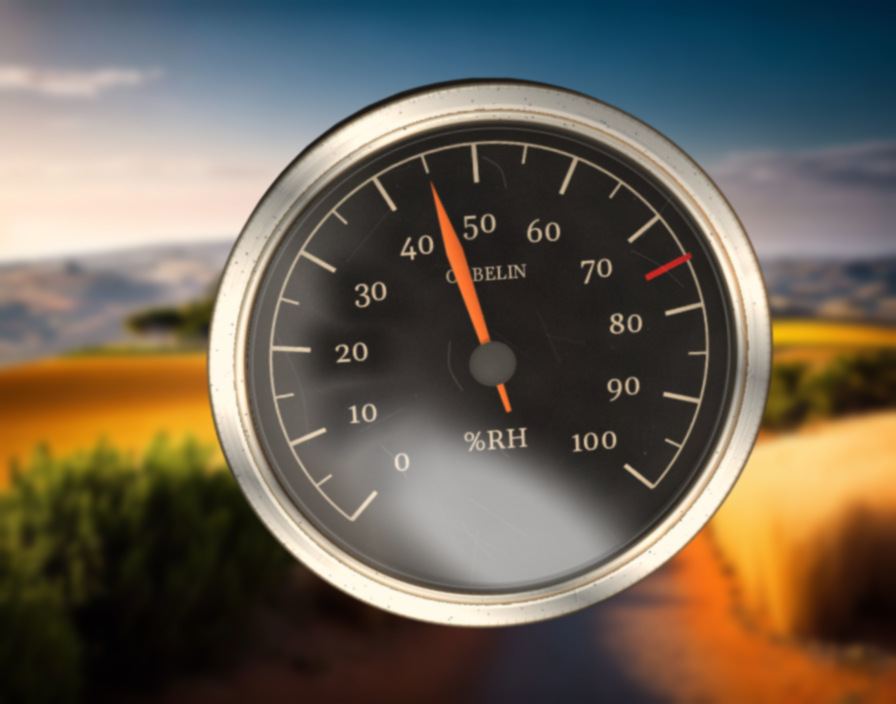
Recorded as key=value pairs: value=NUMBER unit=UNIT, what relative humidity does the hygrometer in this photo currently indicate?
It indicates value=45 unit=%
